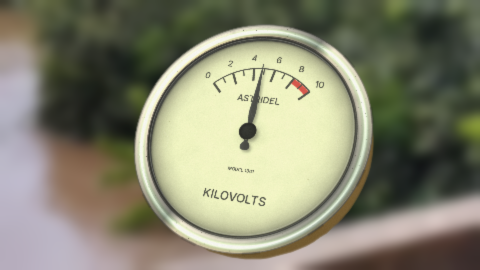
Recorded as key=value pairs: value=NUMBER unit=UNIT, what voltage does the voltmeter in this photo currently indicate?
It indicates value=5 unit=kV
